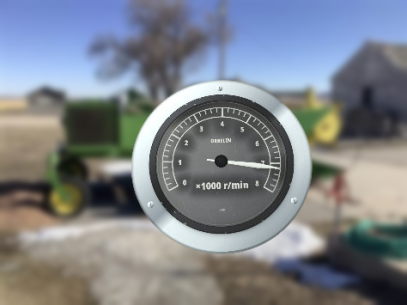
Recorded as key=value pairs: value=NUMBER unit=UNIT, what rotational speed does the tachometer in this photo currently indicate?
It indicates value=7200 unit=rpm
